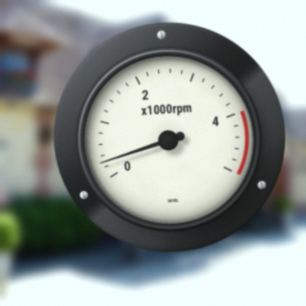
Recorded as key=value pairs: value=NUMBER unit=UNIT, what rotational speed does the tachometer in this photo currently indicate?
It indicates value=300 unit=rpm
